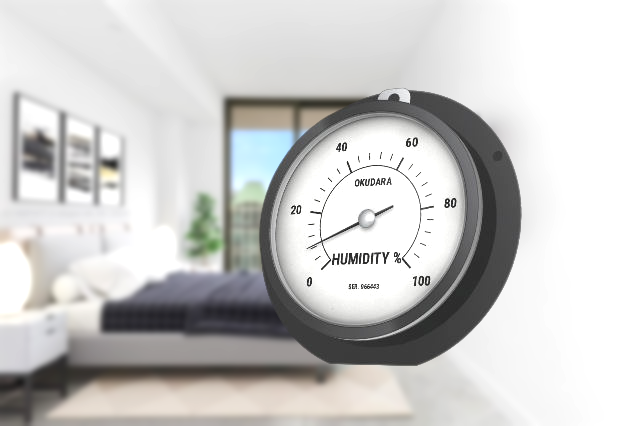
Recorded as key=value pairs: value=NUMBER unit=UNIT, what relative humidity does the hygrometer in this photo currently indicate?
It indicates value=8 unit=%
